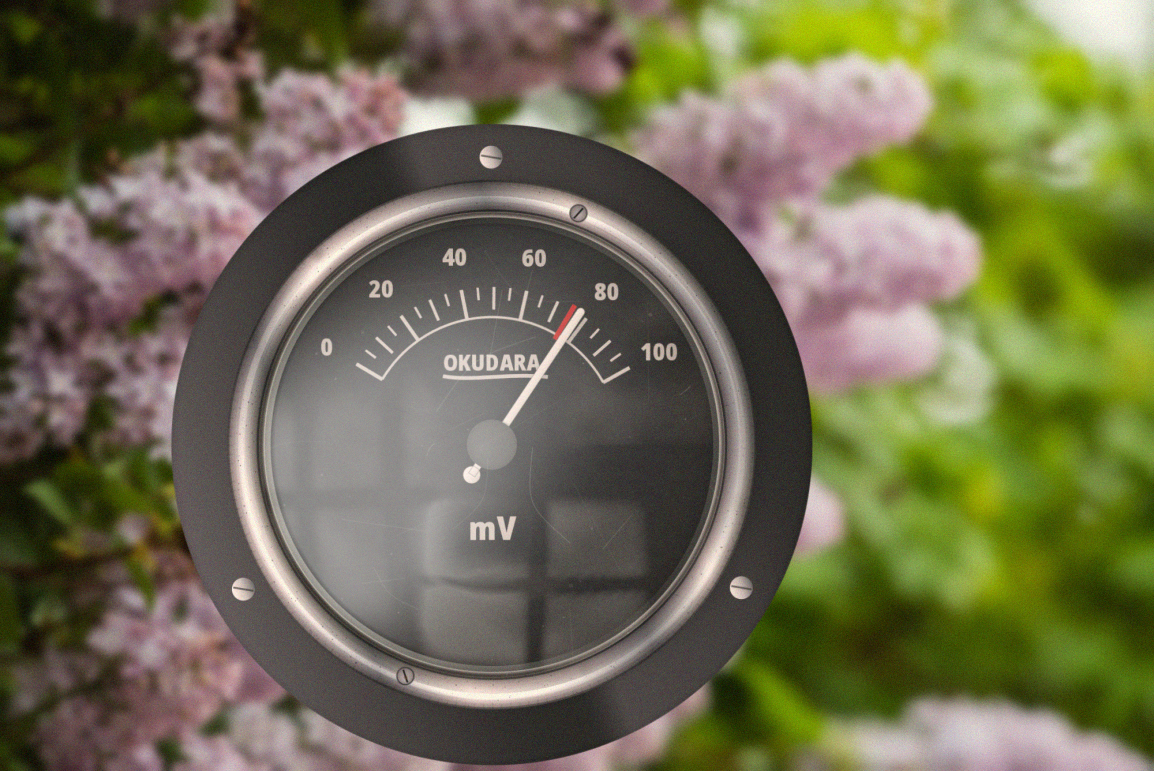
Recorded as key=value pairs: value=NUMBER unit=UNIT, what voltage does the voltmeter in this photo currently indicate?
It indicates value=77.5 unit=mV
